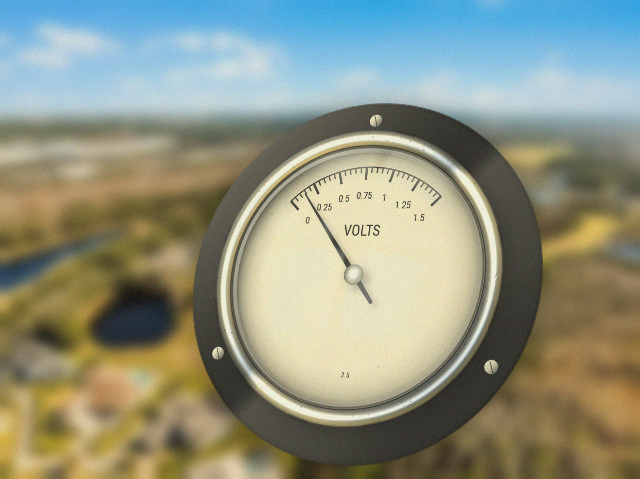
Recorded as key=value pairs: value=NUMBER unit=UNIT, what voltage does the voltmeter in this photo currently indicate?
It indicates value=0.15 unit=V
